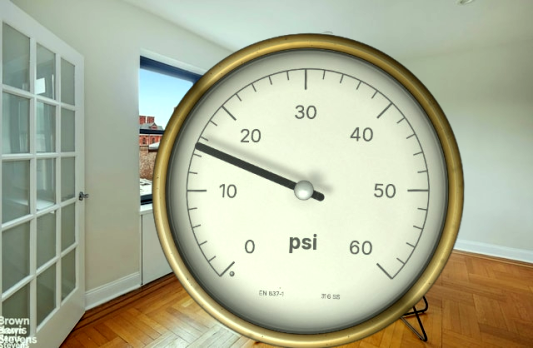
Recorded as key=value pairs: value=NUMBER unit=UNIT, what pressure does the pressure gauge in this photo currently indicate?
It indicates value=15 unit=psi
